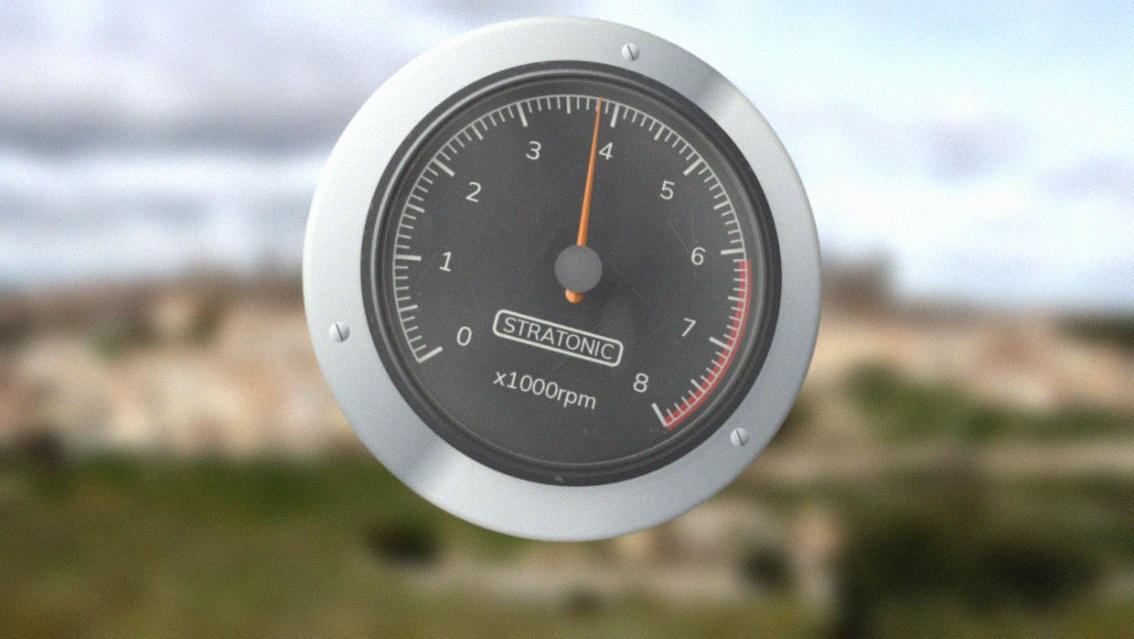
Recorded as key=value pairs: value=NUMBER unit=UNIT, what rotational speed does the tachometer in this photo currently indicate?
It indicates value=3800 unit=rpm
